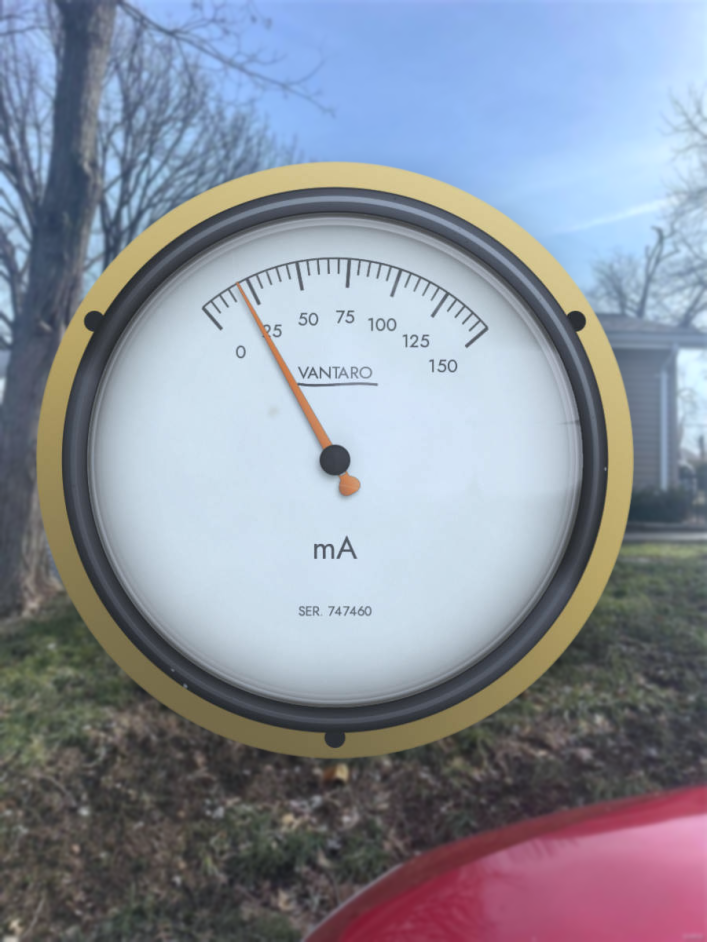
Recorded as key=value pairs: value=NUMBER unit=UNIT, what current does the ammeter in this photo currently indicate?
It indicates value=20 unit=mA
